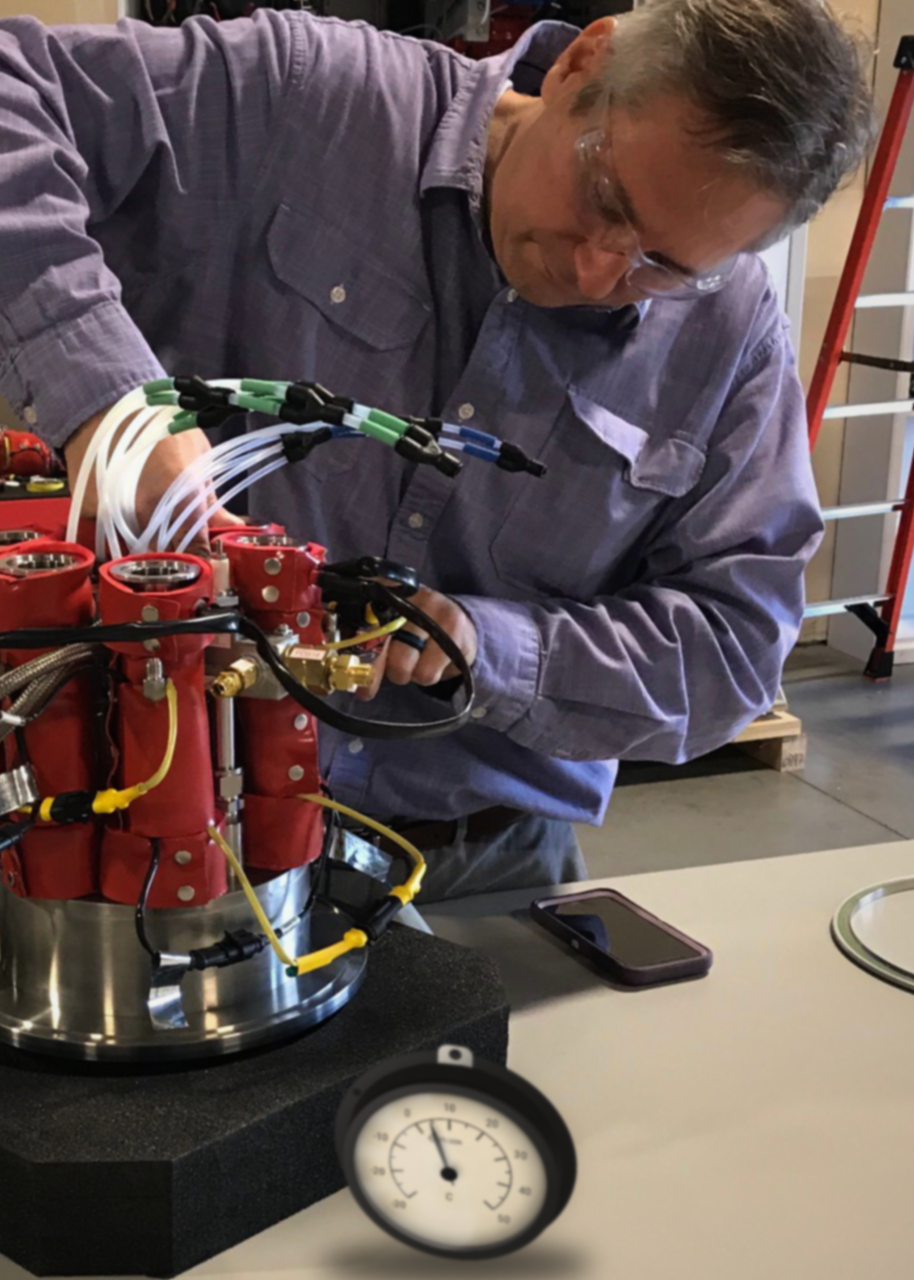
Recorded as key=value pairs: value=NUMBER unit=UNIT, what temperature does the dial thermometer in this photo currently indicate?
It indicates value=5 unit=°C
